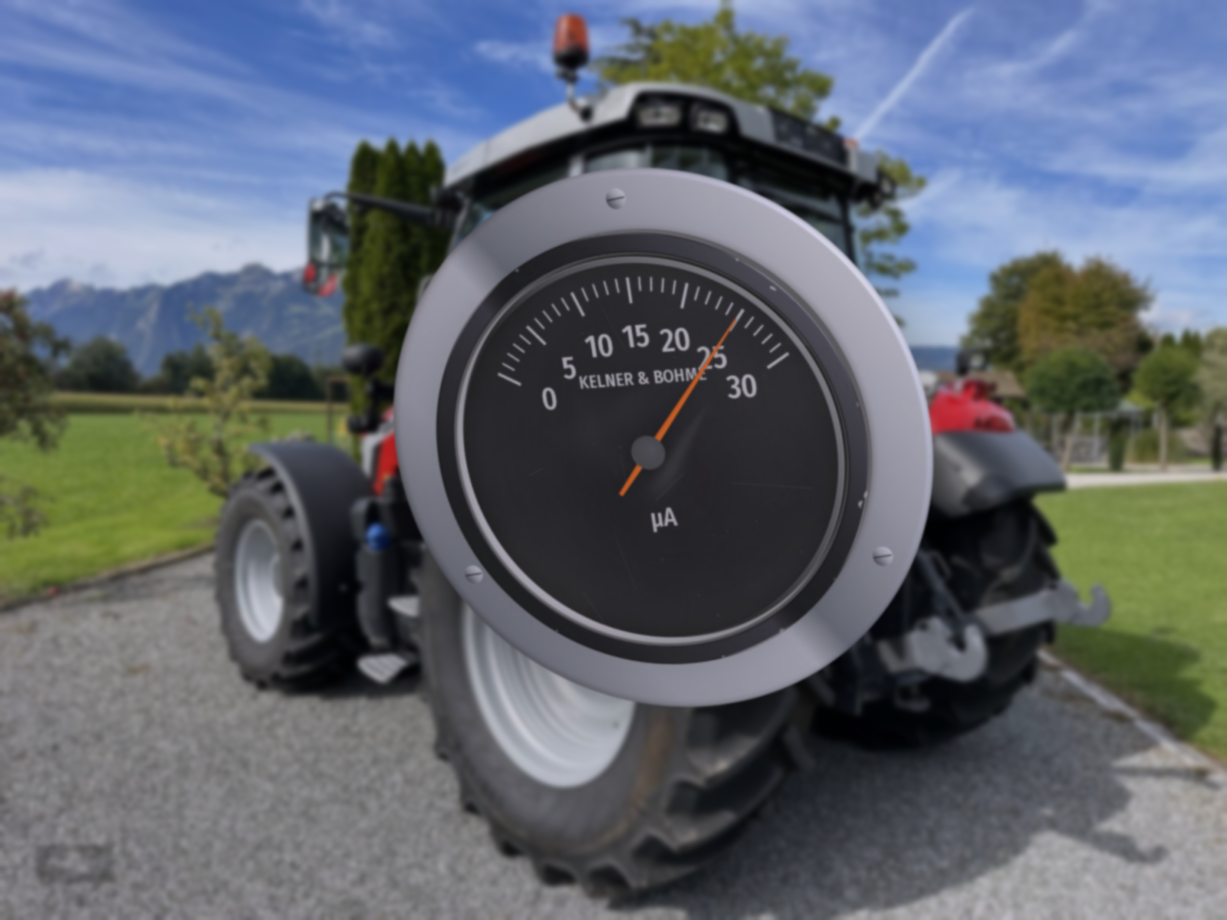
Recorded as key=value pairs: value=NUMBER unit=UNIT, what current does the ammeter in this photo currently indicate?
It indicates value=25 unit=µA
